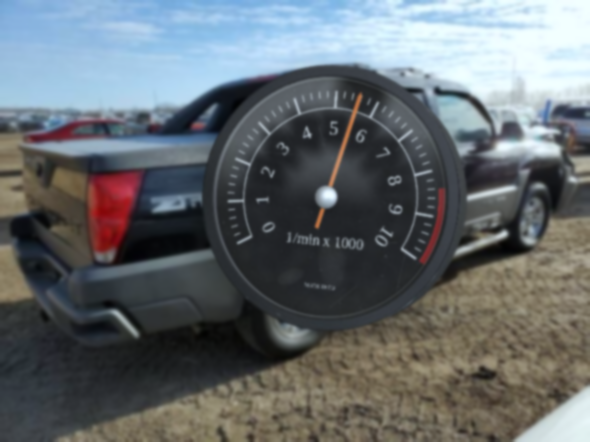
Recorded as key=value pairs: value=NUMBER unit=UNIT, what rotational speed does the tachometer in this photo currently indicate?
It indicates value=5600 unit=rpm
